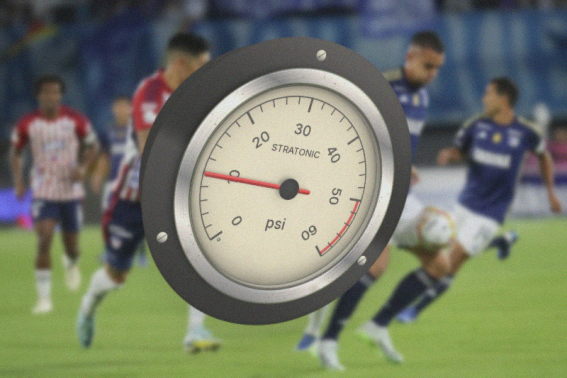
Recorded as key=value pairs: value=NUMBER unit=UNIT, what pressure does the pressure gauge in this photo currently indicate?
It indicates value=10 unit=psi
